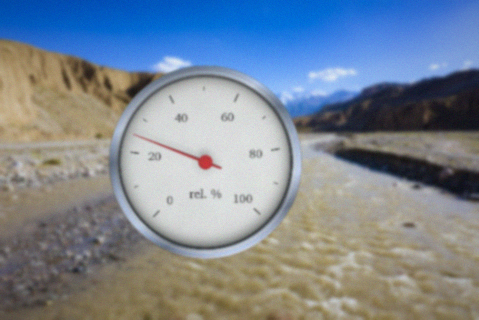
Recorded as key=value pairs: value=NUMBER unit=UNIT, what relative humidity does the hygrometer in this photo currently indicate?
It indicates value=25 unit=%
